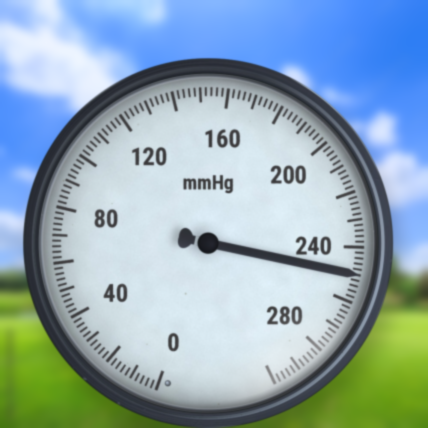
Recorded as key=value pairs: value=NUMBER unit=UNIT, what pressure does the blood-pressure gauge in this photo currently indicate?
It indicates value=250 unit=mmHg
